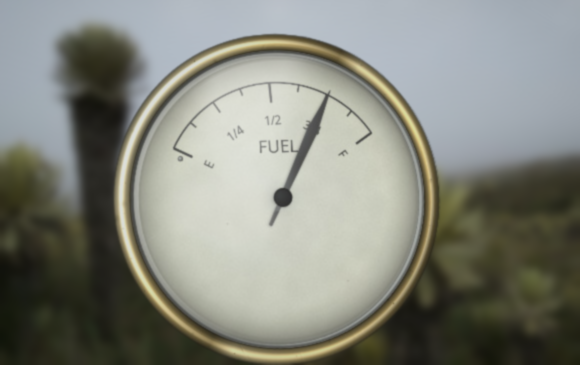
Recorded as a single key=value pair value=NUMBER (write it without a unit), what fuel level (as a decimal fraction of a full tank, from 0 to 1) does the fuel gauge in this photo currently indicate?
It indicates value=0.75
